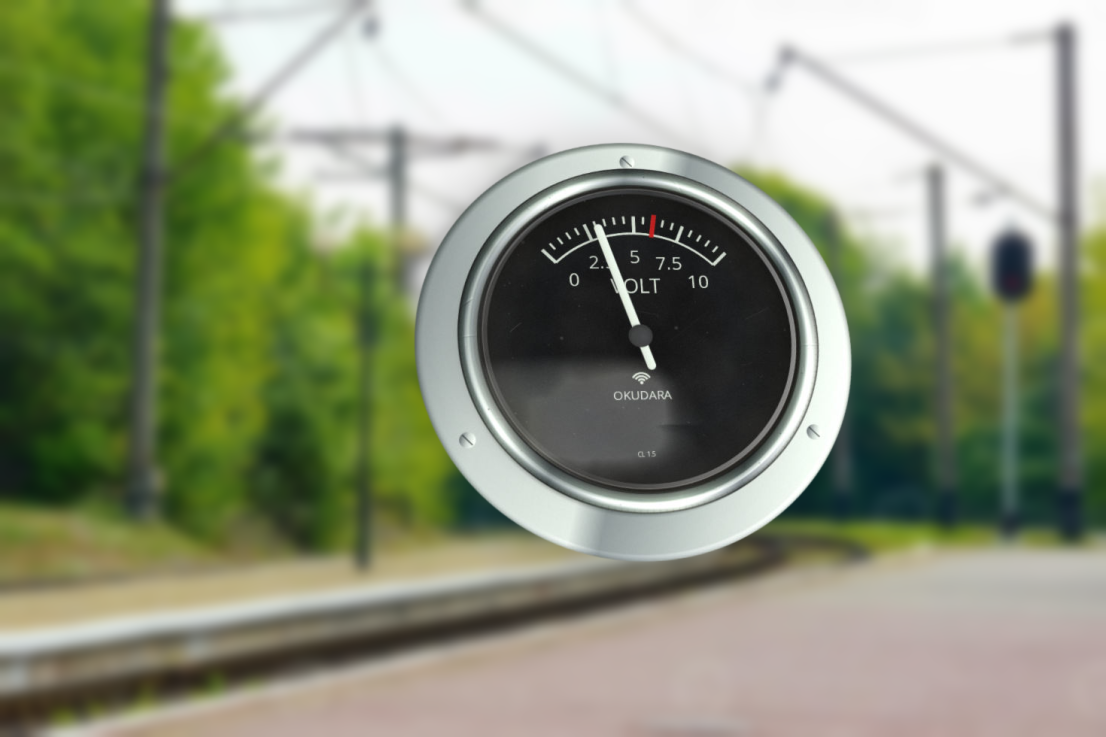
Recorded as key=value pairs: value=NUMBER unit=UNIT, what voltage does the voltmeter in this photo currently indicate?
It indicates value=3 unit=V
